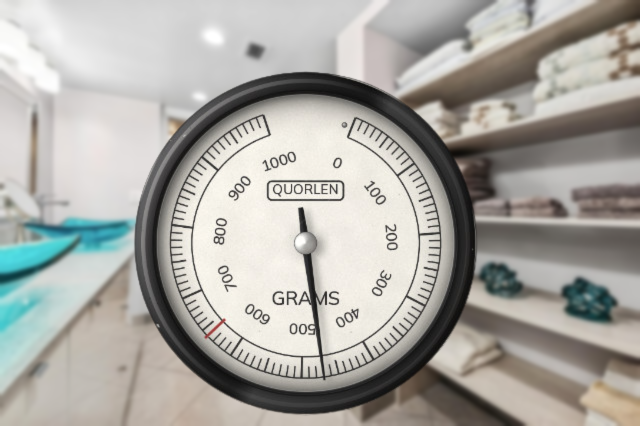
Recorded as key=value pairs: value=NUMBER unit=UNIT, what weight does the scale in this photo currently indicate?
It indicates value=470 unit=g
